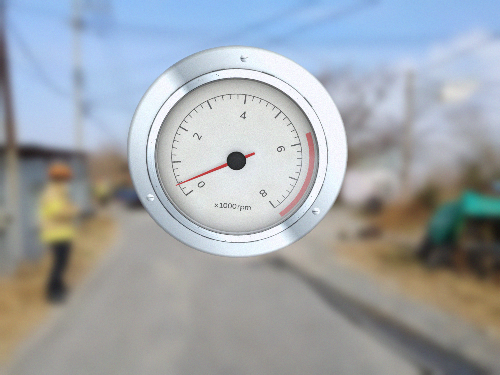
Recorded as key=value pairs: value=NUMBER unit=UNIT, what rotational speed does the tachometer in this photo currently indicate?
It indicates value=400 unit=rpm
